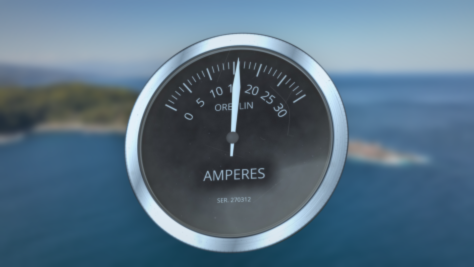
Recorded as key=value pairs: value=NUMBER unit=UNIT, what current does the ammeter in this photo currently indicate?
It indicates value=16 unit=A
